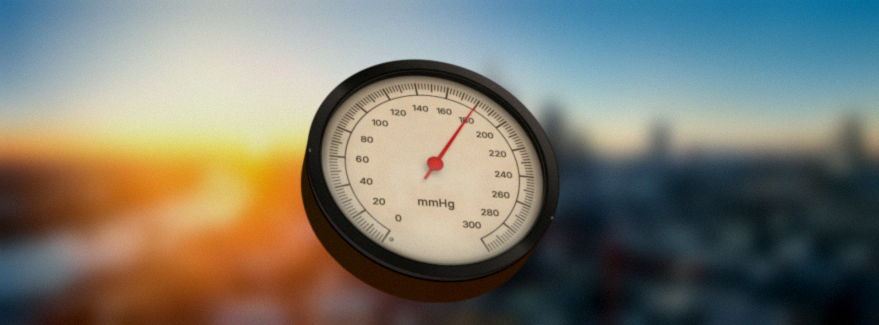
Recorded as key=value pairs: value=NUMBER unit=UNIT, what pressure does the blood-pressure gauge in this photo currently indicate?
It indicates value=180 unit=mmHg
